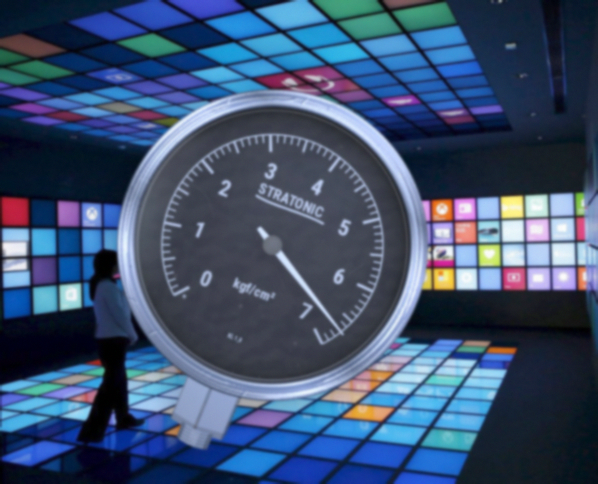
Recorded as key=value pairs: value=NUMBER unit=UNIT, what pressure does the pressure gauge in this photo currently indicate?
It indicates value=6.7 unit=kg/cm²
